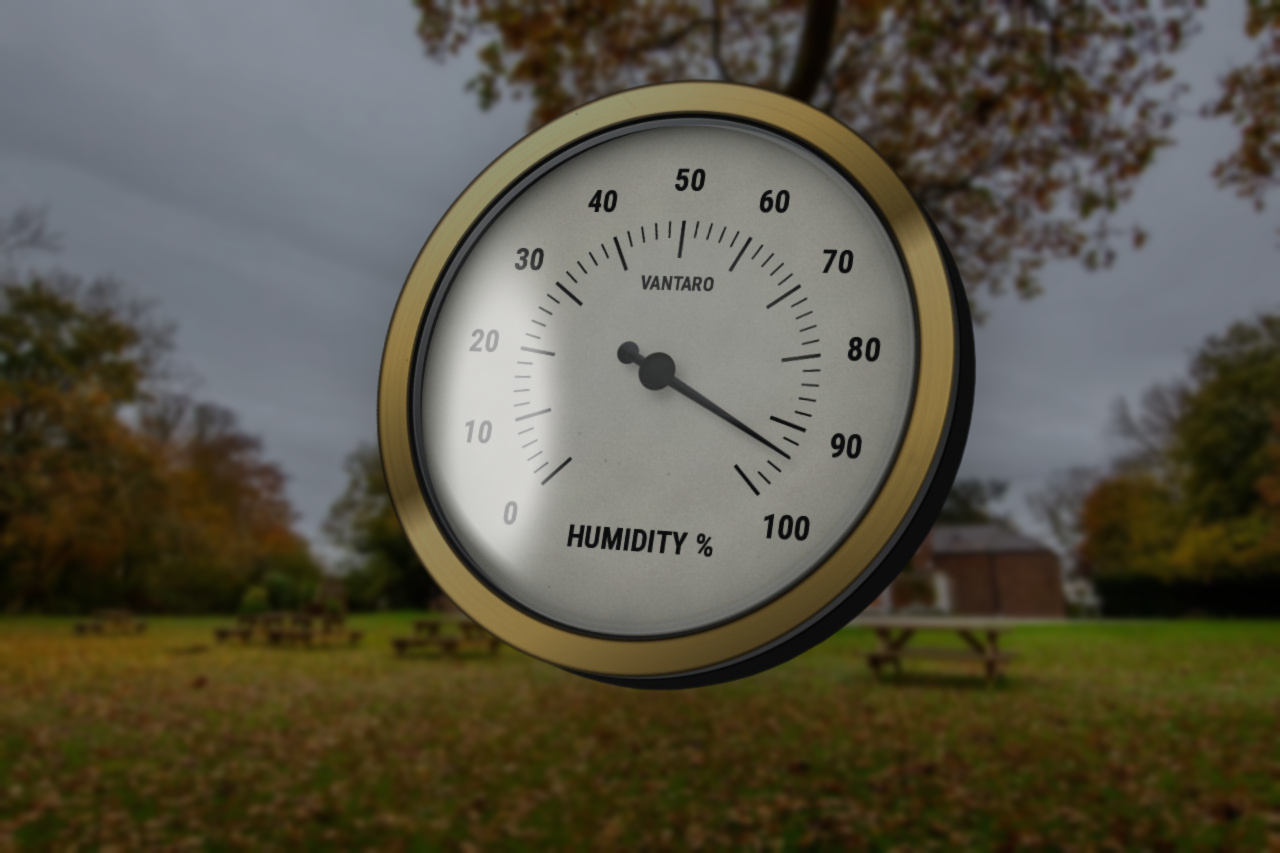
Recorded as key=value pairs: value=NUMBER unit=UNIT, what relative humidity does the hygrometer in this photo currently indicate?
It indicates value=94 unit=%
